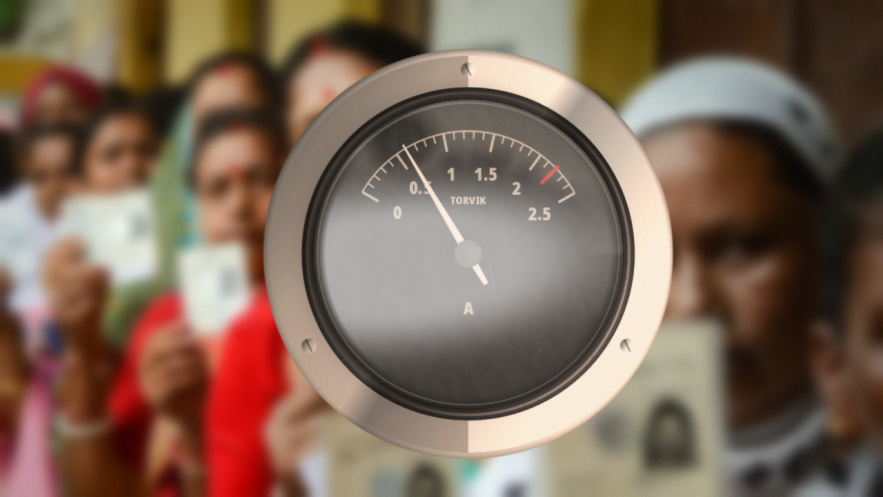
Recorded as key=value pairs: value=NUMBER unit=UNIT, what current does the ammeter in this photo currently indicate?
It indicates value=0.6 unit=A
